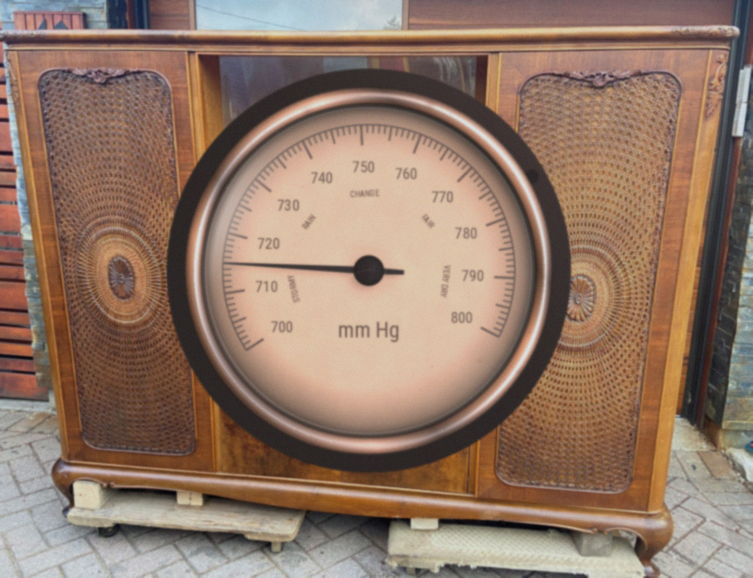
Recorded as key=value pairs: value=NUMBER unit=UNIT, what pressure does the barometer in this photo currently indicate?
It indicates value=715 unit=mmHg
